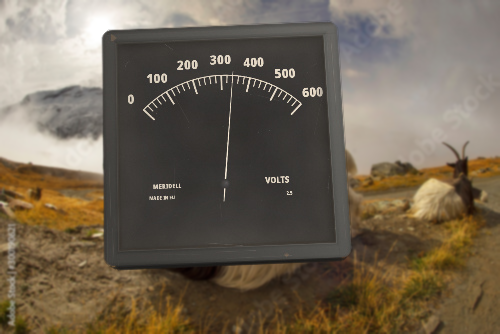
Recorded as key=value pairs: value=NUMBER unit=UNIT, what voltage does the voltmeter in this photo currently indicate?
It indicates value=340 unit=V
